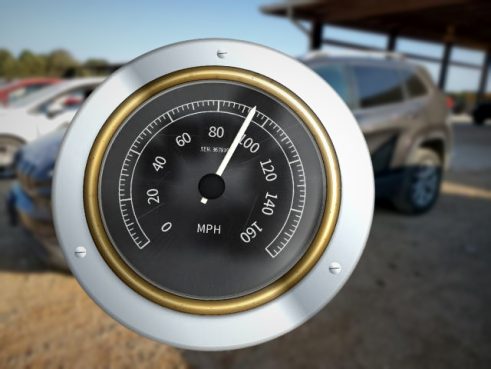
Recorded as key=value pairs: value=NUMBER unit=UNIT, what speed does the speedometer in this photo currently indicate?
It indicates value=94 unit=mph
